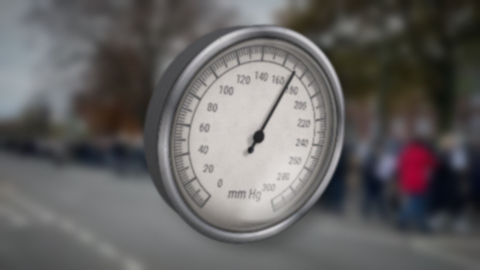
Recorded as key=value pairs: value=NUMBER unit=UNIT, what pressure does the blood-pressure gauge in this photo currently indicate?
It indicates value=170 unit=mmHg
